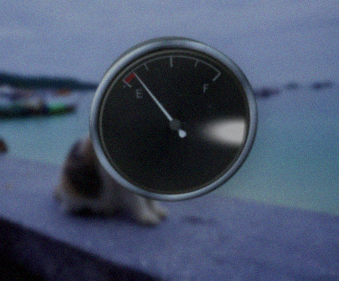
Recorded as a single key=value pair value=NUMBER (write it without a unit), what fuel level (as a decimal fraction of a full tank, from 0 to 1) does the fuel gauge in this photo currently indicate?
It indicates value=0.125
